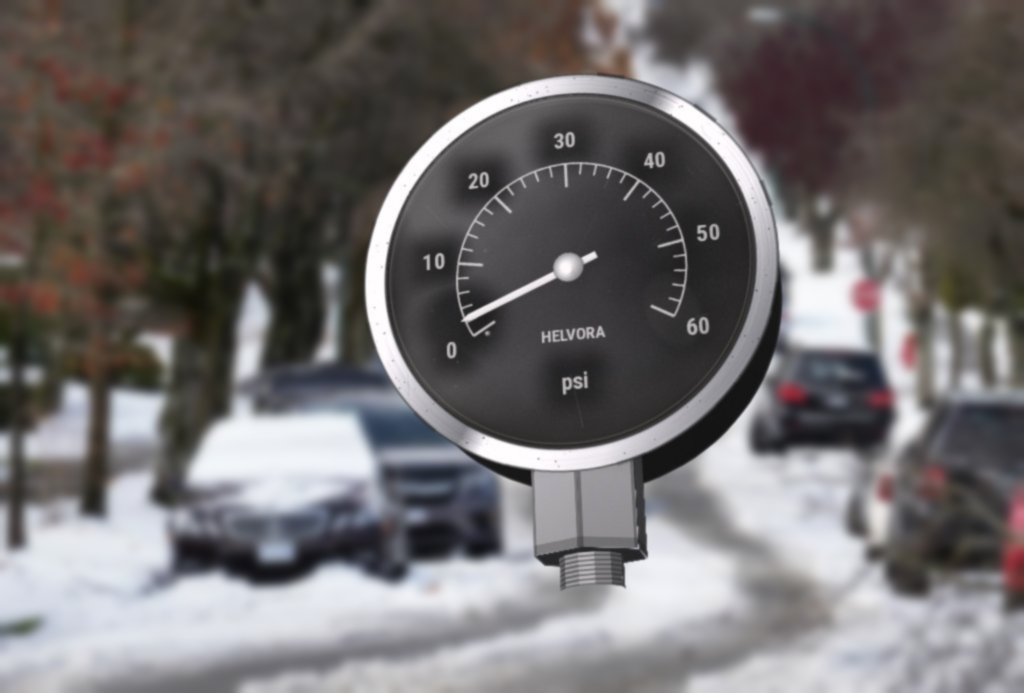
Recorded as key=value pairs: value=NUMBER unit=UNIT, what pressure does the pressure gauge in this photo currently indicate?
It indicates value=2 unit=psi
